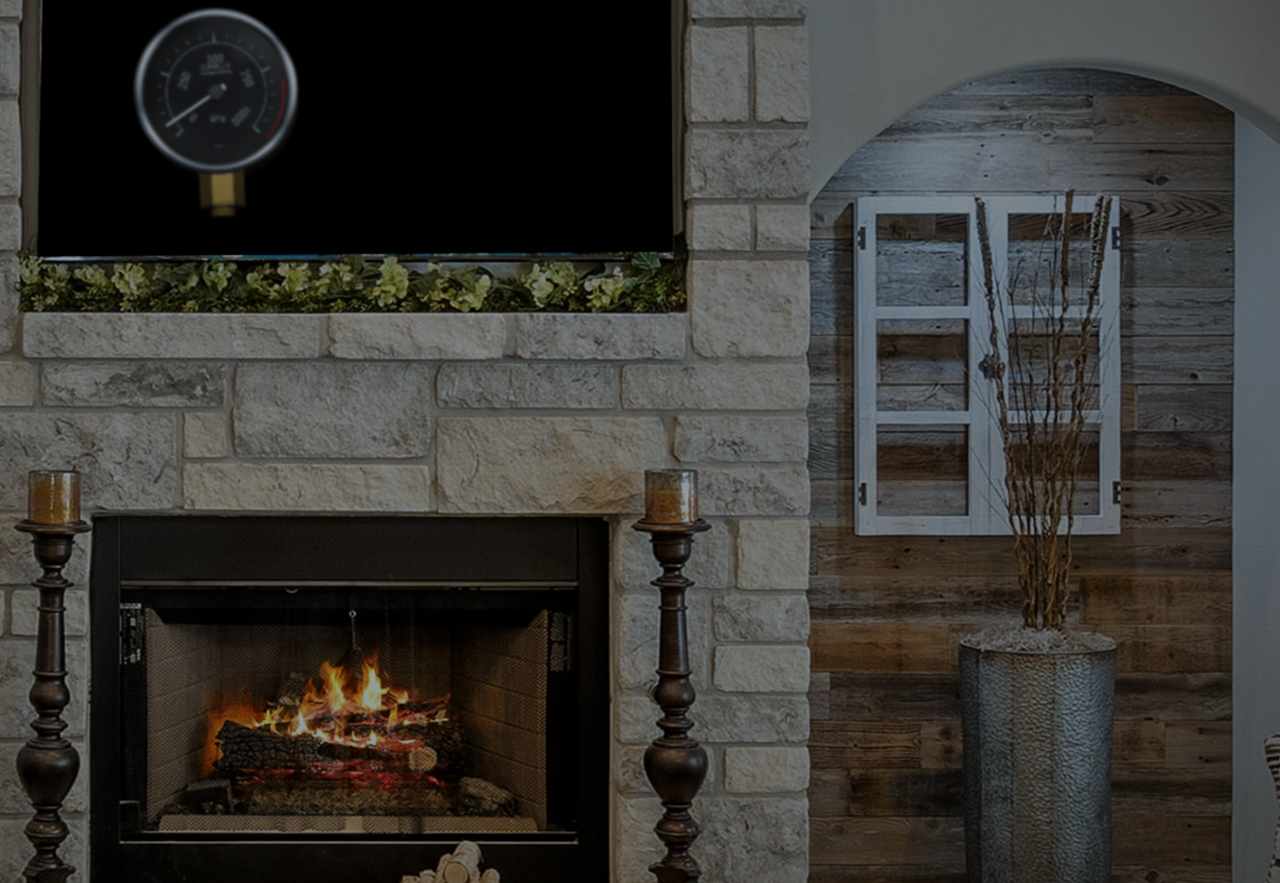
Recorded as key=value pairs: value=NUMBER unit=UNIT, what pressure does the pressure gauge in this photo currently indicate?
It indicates value=50 unit=kPa
